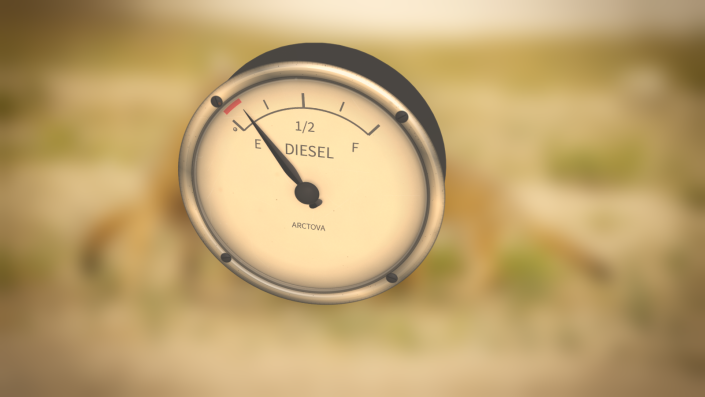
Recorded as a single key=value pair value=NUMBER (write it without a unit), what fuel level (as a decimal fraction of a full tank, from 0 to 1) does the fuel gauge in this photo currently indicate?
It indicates value=0.125
